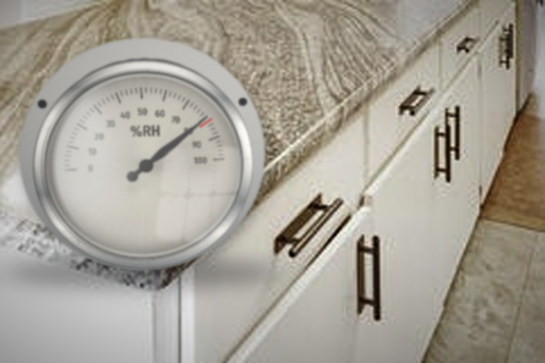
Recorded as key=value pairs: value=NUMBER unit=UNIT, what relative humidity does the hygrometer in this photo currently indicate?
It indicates value=80 unit=%
